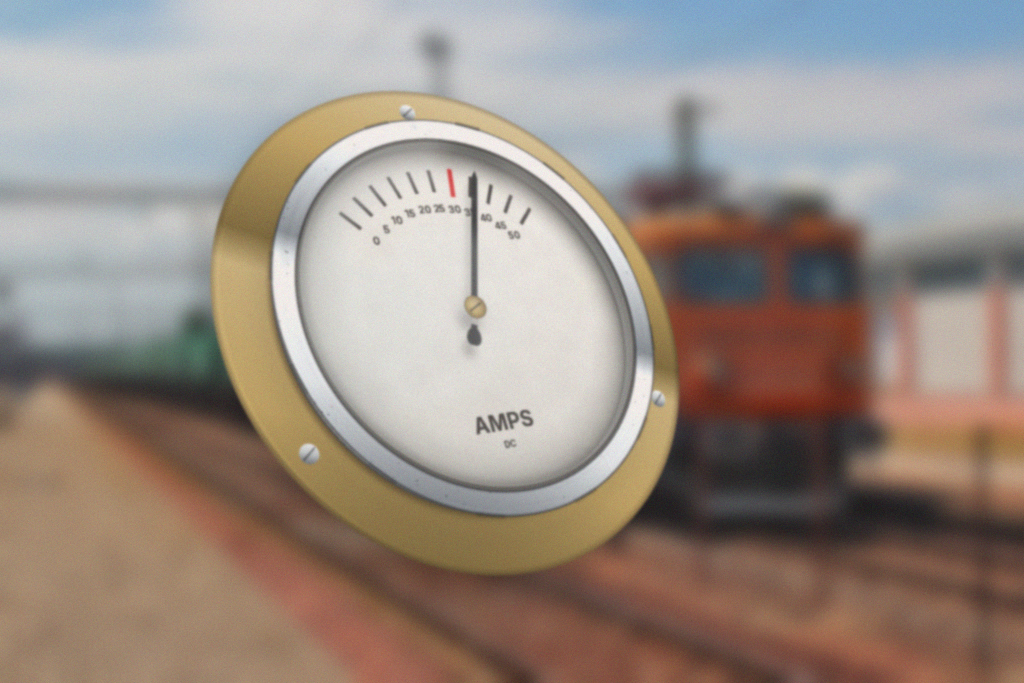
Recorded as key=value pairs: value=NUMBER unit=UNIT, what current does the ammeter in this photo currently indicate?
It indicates value=35 unit=A
